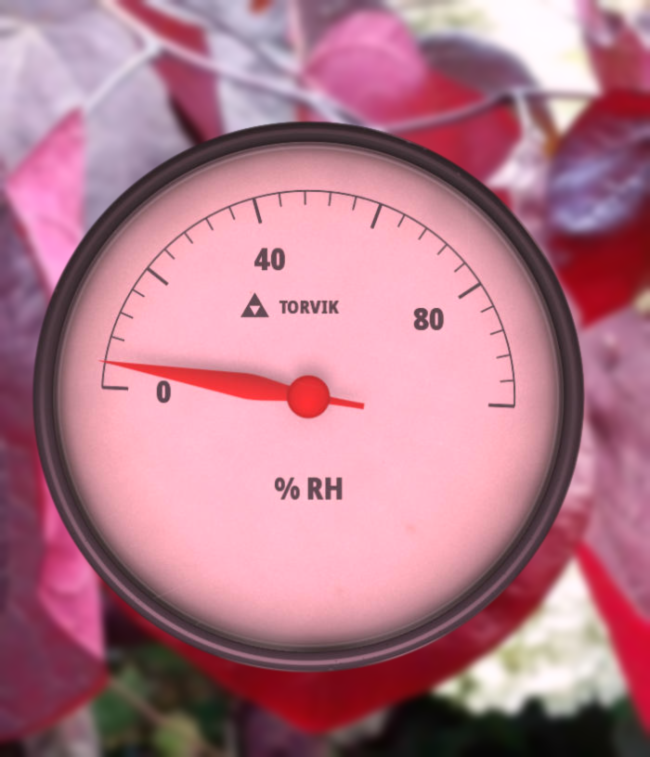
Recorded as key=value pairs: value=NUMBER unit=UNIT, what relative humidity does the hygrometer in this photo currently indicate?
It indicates value=4 unit=%
